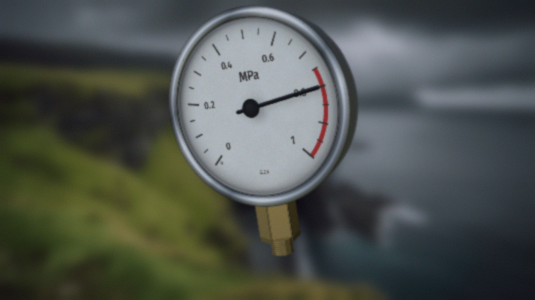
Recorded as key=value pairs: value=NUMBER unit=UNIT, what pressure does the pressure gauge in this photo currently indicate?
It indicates value=0.8 unit=MPa
